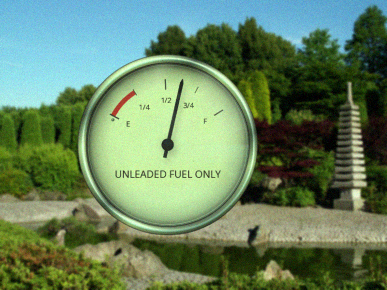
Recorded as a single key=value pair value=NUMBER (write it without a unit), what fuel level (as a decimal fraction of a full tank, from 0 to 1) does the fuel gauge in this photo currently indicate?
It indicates value=0.625
